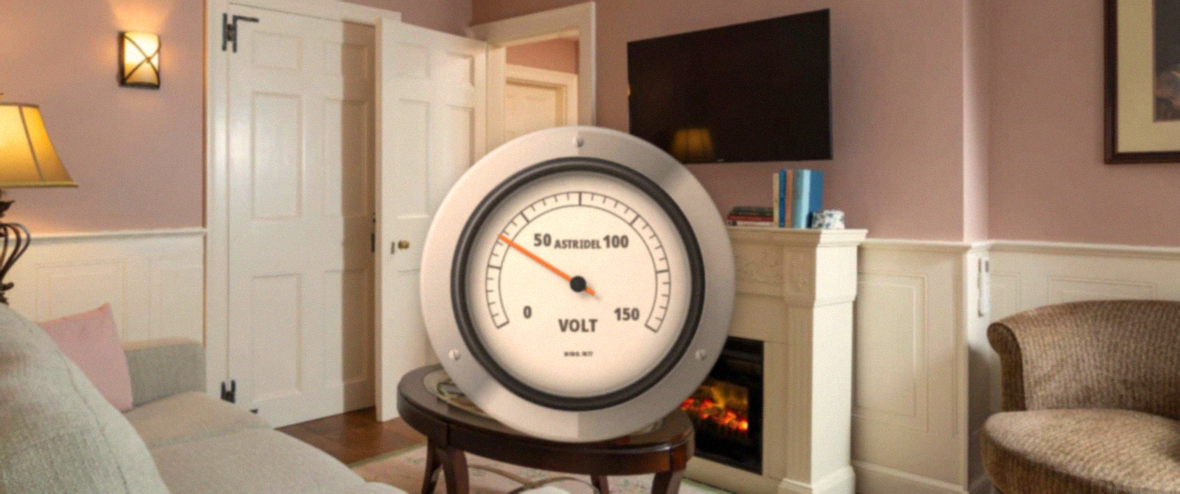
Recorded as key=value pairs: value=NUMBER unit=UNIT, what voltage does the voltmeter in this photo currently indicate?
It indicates value=37.5 unit=V
